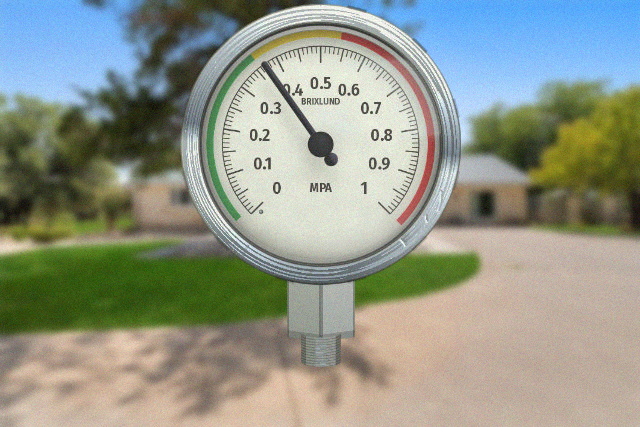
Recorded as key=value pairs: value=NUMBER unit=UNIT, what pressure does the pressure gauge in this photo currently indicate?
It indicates value=0.37 unit=MPa
